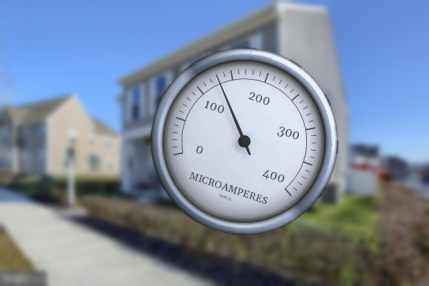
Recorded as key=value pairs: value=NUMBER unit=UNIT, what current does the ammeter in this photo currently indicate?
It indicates value=130 unit=µA
